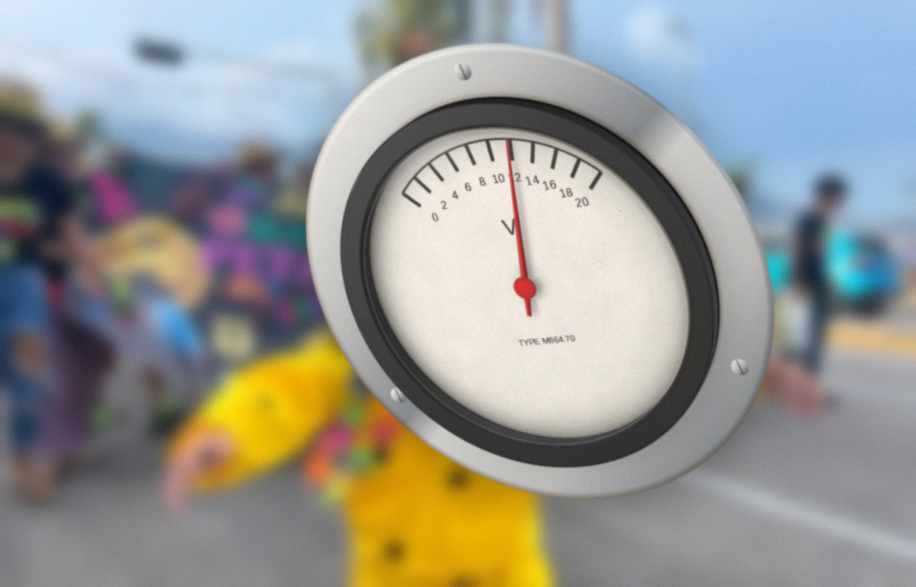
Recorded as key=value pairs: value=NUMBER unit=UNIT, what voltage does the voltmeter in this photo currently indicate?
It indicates value=12 unit=V
